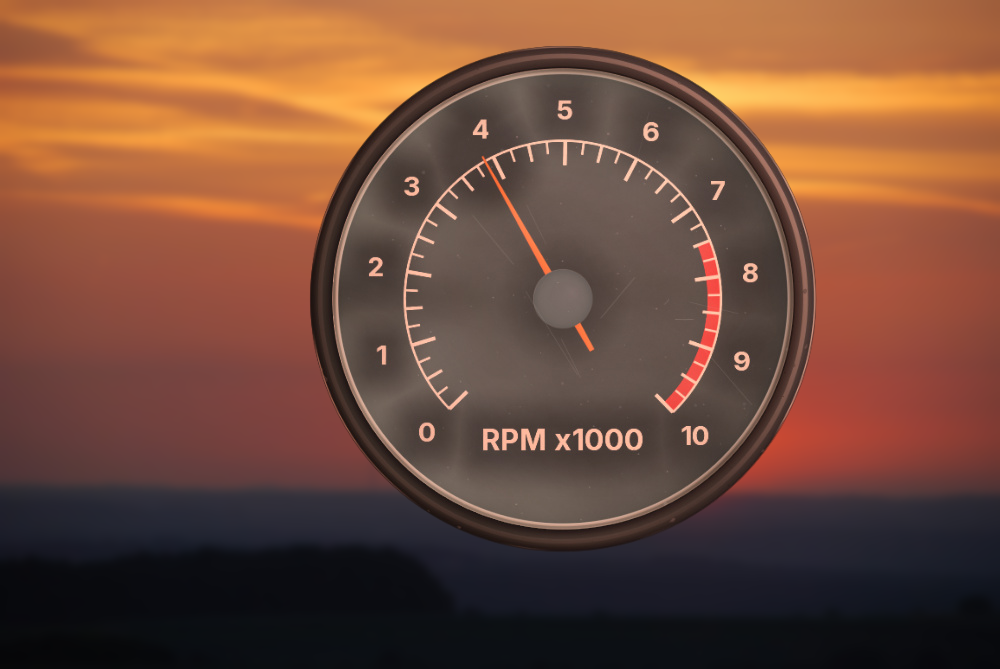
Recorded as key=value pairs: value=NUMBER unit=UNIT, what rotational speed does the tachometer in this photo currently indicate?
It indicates value=3875 unit=rpm
